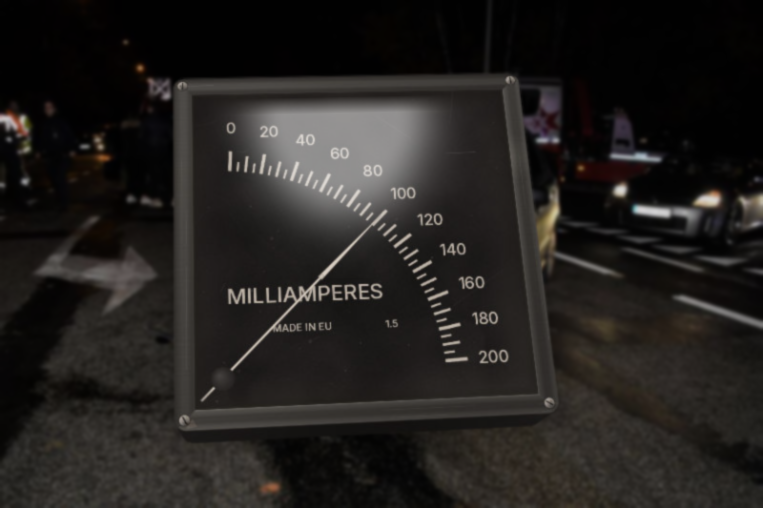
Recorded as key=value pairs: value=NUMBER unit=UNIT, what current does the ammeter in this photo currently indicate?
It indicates value=100 unit=mA
